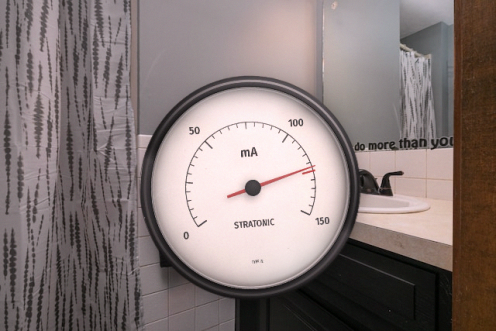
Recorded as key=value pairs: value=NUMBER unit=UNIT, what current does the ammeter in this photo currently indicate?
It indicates value=122.5 unit=mA
